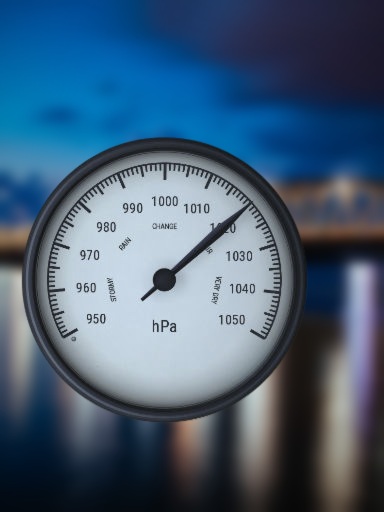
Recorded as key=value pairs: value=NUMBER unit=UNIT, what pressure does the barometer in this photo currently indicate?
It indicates value=1020 unit=hPa
